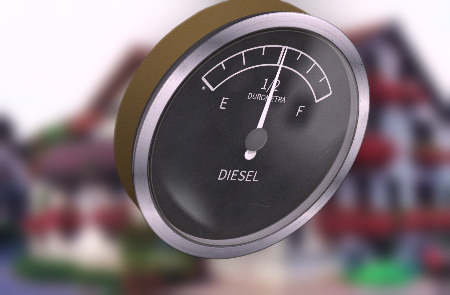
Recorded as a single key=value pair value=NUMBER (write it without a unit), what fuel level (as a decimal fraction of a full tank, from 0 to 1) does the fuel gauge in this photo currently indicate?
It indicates value=0.5
